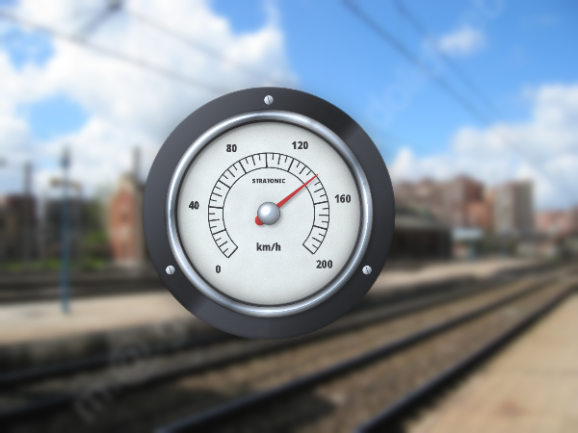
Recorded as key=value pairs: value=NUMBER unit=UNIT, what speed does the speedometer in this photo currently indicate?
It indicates value=140 unit=km/h
